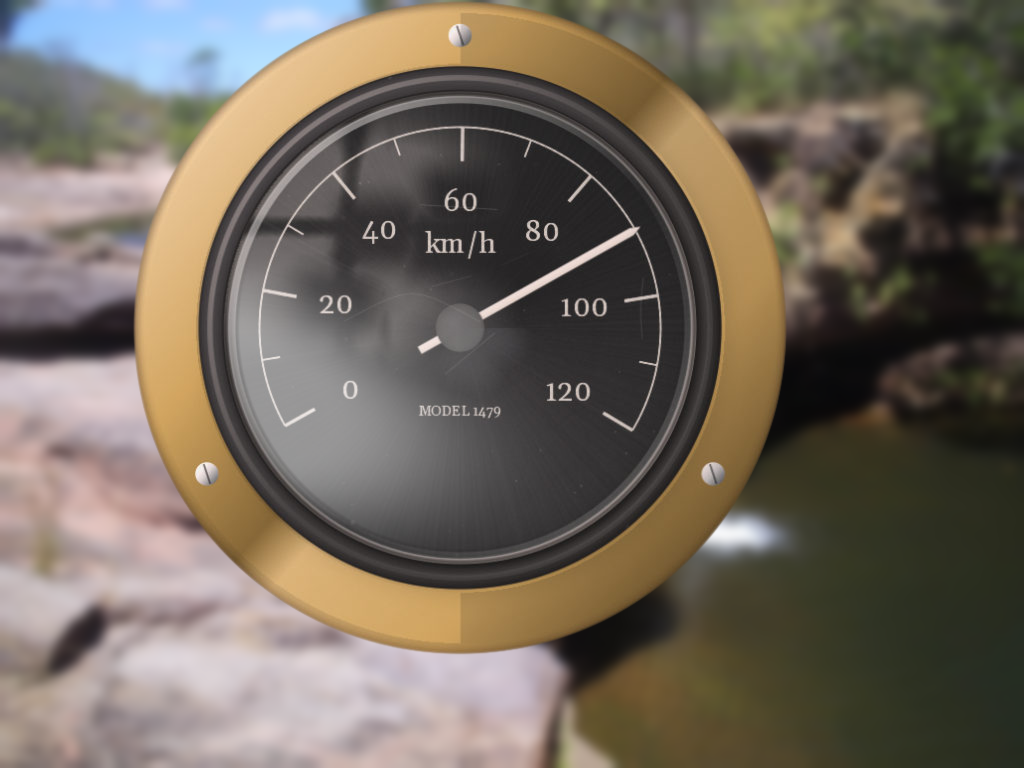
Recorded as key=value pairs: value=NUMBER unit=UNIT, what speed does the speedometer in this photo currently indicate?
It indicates value=90 unit=km/h
